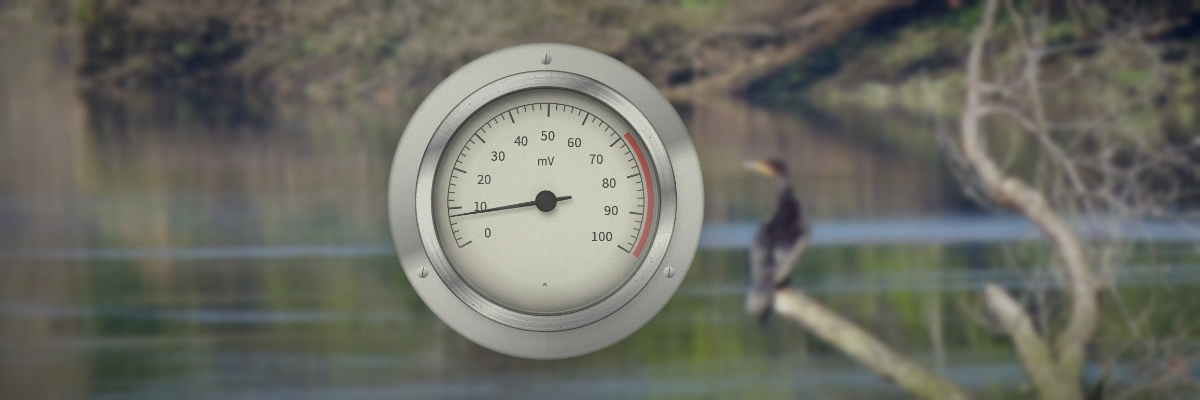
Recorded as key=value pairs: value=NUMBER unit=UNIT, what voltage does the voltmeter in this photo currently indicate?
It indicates value=8 unit=mV
